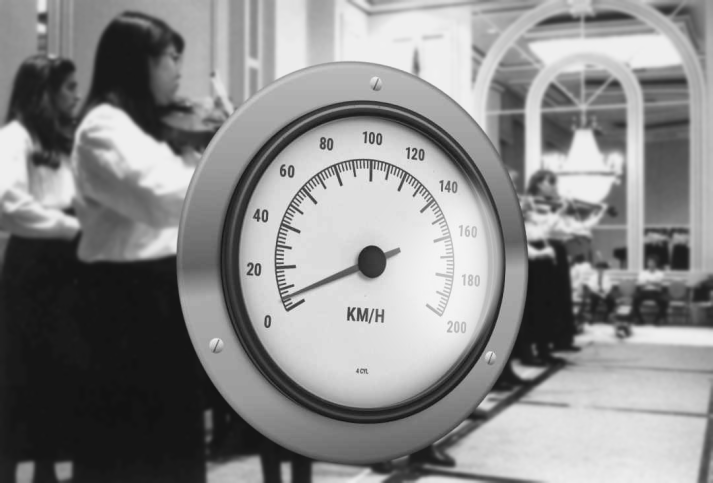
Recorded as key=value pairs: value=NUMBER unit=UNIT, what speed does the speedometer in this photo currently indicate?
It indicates value=6 unit=km/h
